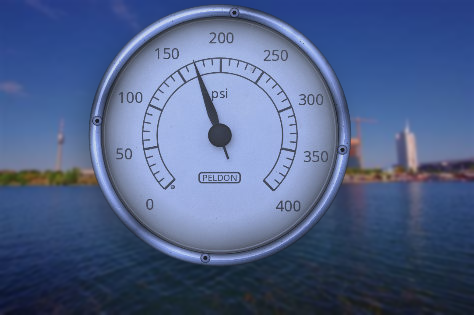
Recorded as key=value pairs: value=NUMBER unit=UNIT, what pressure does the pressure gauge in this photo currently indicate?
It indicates value=170 unit=psi
